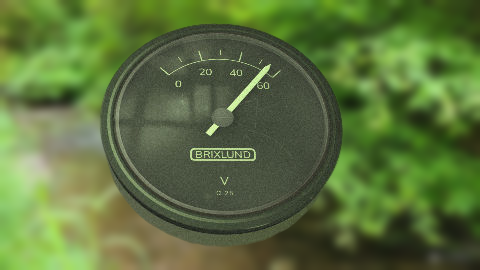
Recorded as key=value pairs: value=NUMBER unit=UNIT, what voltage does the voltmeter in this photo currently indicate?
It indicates value=55 unit=V
